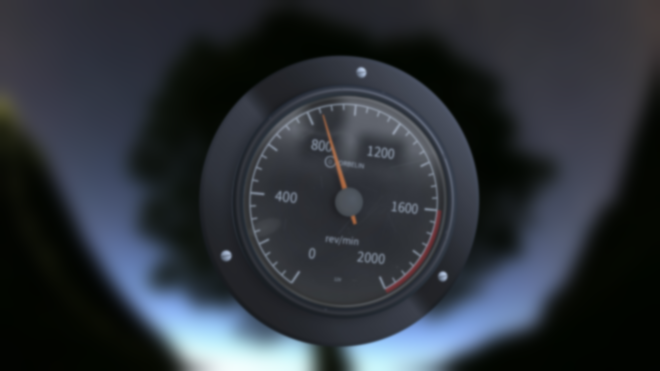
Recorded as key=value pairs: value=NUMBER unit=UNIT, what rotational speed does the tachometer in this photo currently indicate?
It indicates value=850 unit=rpm
